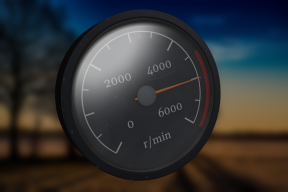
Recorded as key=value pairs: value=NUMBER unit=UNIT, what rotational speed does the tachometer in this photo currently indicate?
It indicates value=5000 unit=rpm
